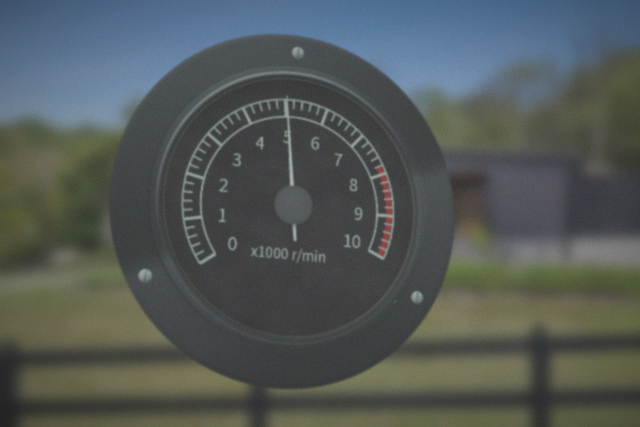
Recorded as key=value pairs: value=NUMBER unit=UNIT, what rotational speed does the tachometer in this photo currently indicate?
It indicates value=5000 unit=rpm
